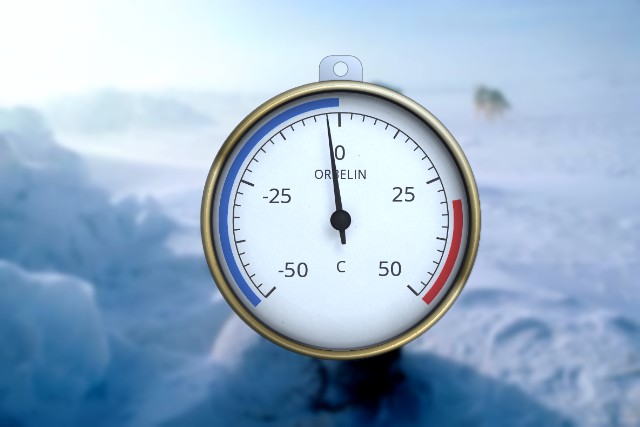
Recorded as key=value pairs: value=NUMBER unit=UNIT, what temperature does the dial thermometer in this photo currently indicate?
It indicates value=-2.5 unit=°C
